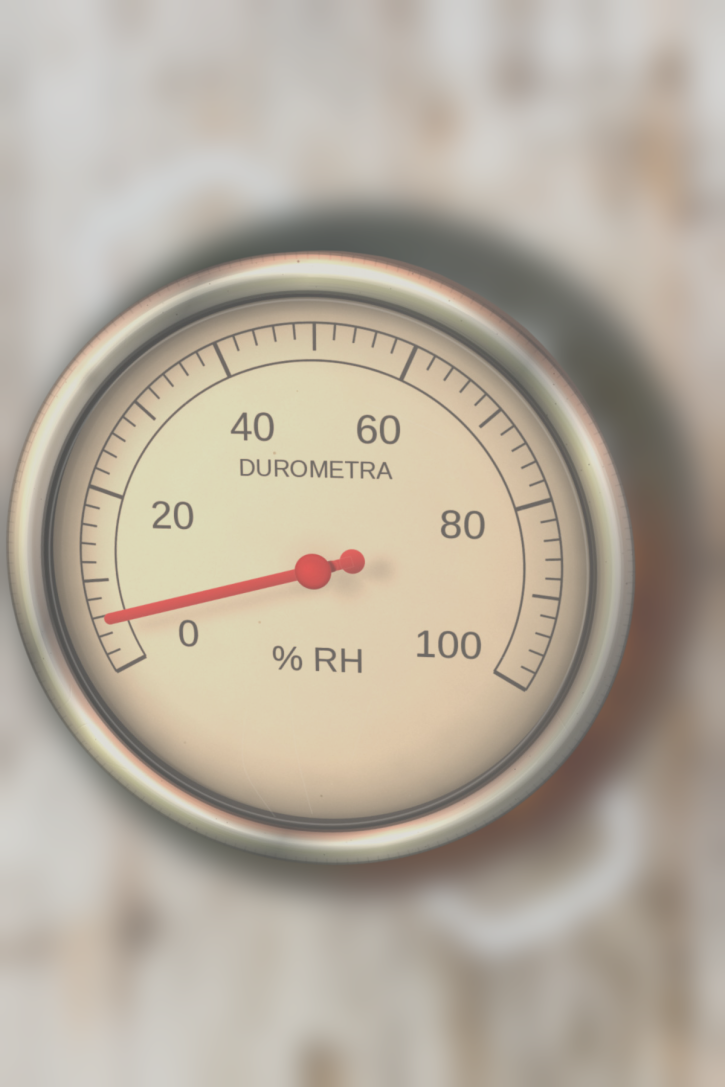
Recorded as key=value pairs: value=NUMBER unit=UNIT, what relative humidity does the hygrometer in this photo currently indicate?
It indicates value=6 unit=%
